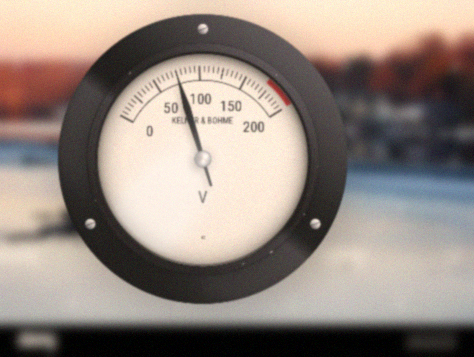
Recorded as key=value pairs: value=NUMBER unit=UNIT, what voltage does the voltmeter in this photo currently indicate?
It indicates value=75 unit=V
